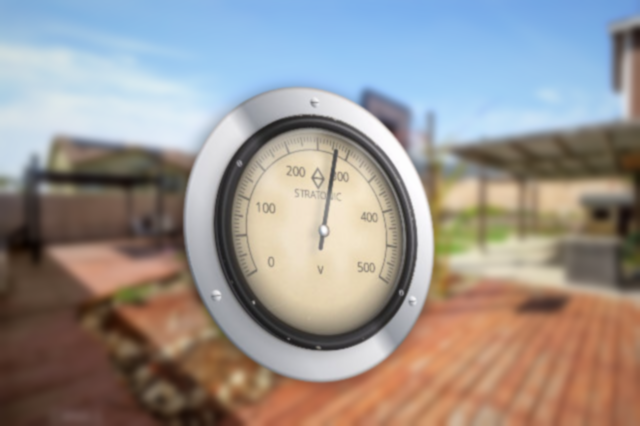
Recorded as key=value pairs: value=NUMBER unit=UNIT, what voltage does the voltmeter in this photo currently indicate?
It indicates value=275 unit=V
